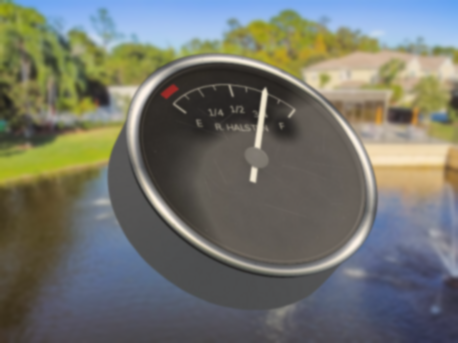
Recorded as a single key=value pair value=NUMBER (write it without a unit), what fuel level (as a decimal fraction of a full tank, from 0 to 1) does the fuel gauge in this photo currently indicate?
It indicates value=0.75
